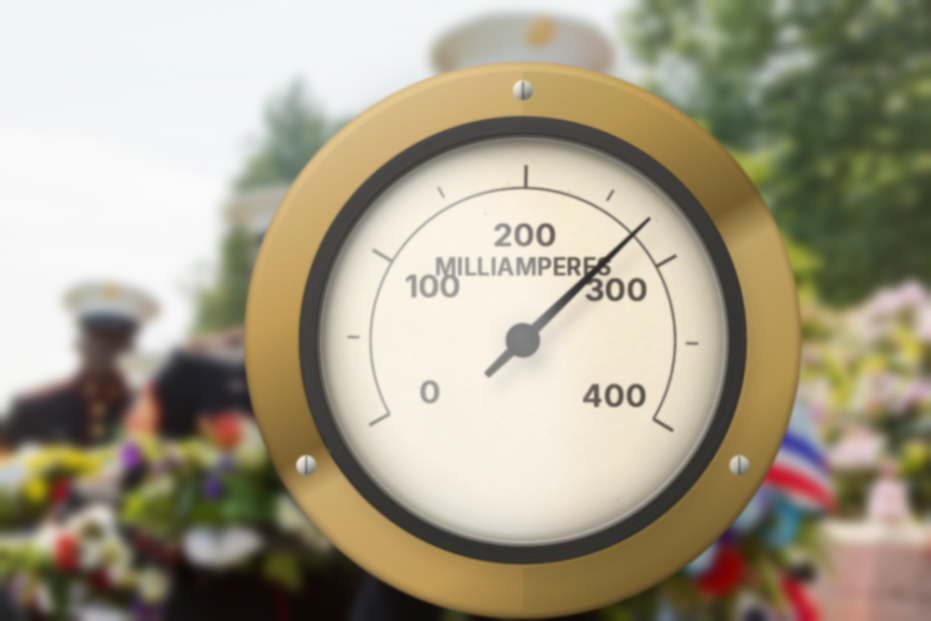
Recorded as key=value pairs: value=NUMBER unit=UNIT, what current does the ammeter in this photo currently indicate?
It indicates value=275 unit=mA
